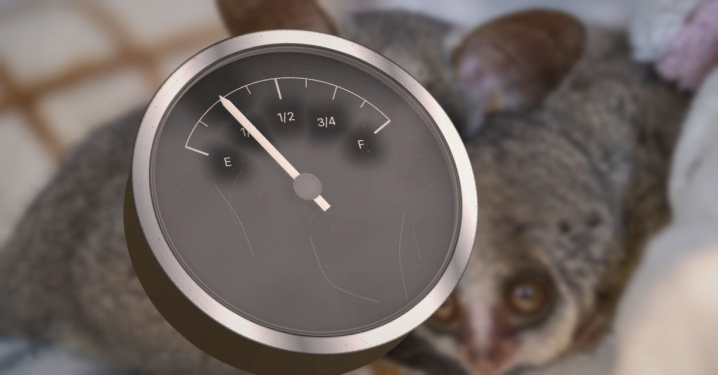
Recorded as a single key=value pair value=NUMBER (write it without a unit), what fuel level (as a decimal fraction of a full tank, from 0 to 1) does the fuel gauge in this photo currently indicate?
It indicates value=0.25
